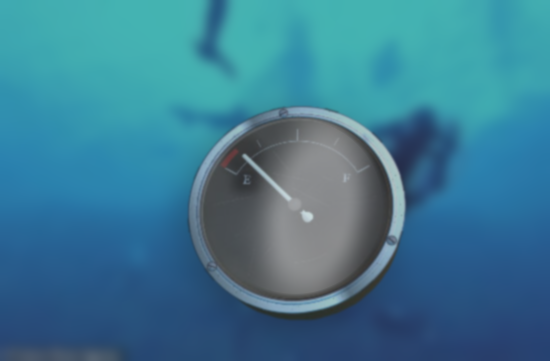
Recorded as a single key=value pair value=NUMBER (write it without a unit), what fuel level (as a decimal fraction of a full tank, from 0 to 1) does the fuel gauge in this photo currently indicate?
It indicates value=0.125
